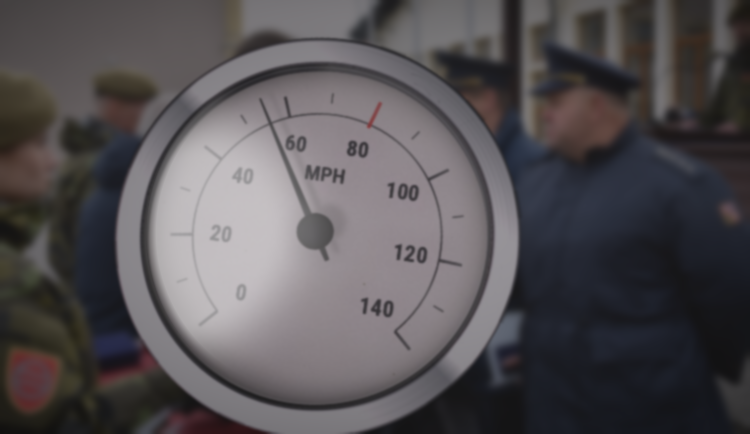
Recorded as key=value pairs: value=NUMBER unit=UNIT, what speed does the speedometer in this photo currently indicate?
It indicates value=55 unit=mph
